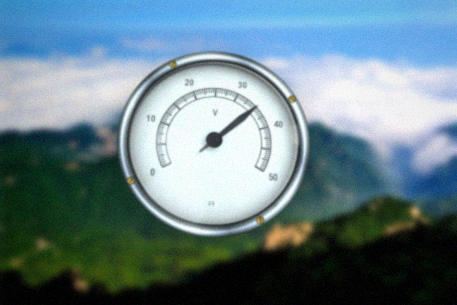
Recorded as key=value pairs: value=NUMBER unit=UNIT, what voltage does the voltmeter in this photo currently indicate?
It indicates value=35 unit=V
